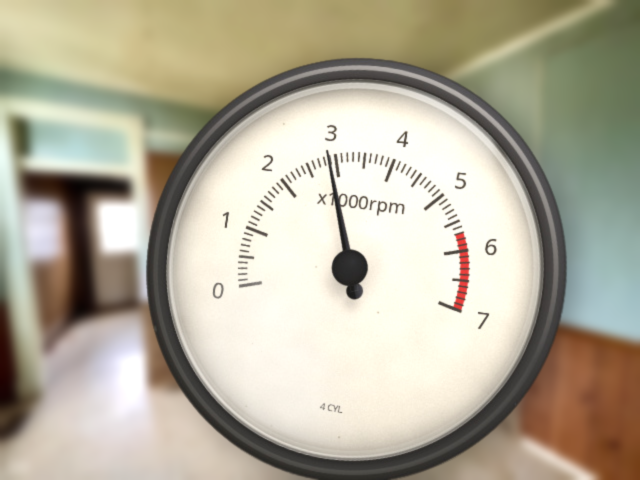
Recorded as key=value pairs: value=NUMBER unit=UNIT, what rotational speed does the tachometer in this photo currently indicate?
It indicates value=2900 unit=rpm
